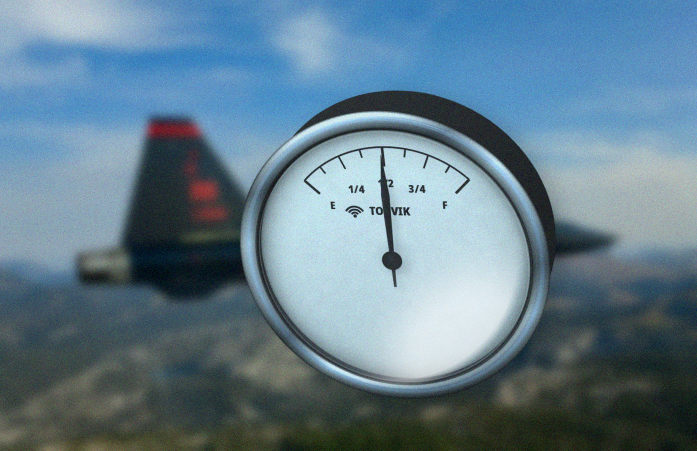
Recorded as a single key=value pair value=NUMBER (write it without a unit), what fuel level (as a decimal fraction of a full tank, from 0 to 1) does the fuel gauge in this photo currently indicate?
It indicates value=0.5
